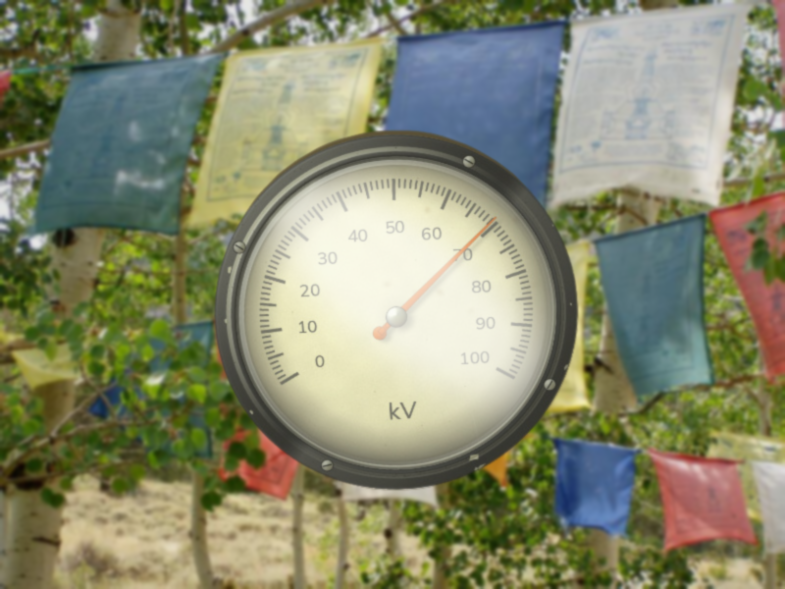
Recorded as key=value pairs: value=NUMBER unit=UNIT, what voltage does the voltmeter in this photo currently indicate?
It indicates value=69 unit=kV
